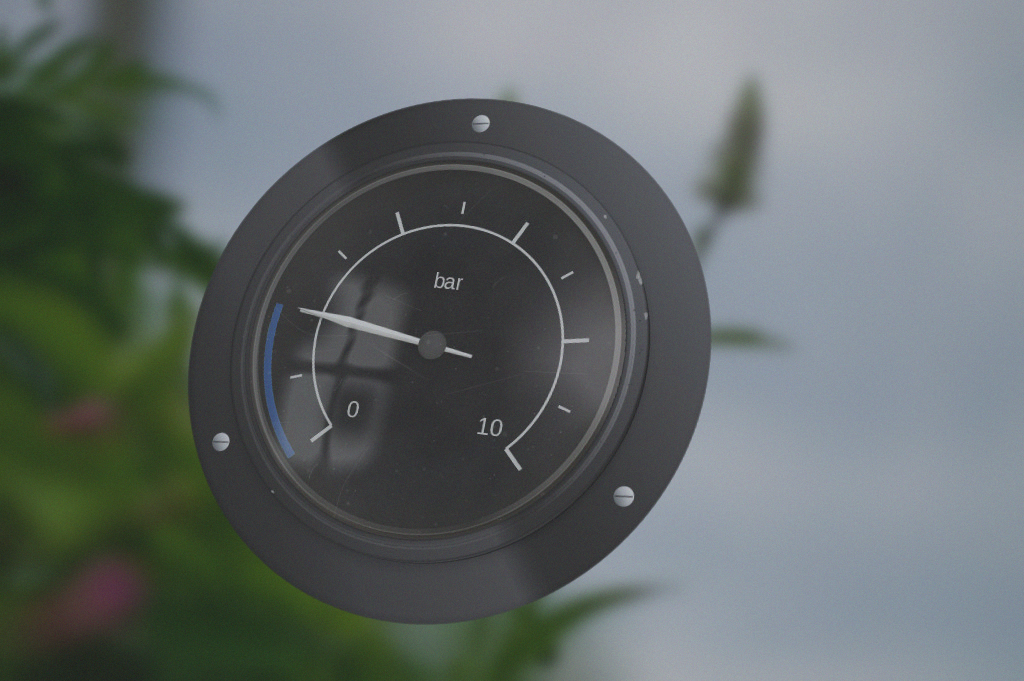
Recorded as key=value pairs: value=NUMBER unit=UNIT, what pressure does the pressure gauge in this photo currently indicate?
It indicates value=2 unit=bar
